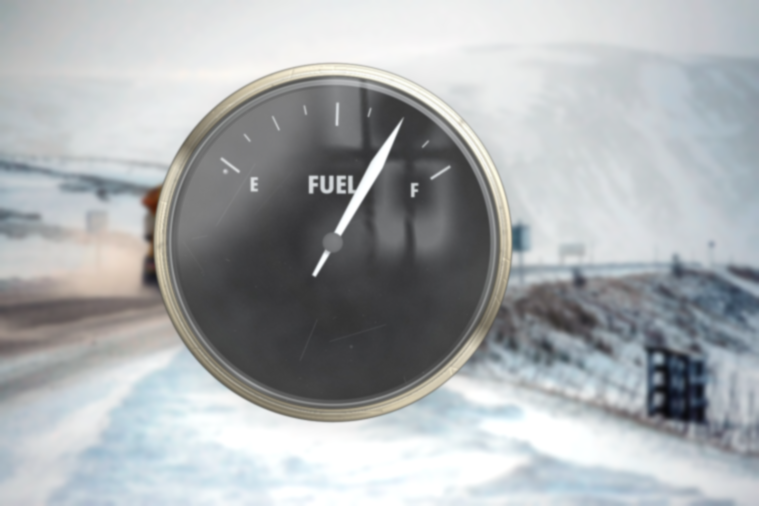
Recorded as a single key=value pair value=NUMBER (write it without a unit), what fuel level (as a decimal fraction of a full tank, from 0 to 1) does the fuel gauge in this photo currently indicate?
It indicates value=0.75
